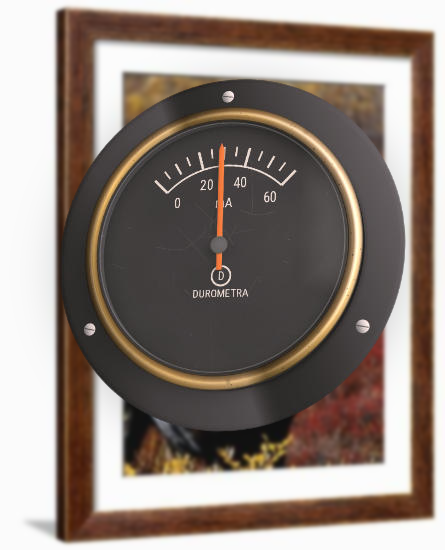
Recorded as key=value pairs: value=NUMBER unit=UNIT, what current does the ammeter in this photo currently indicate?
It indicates value=30 unit=mA
